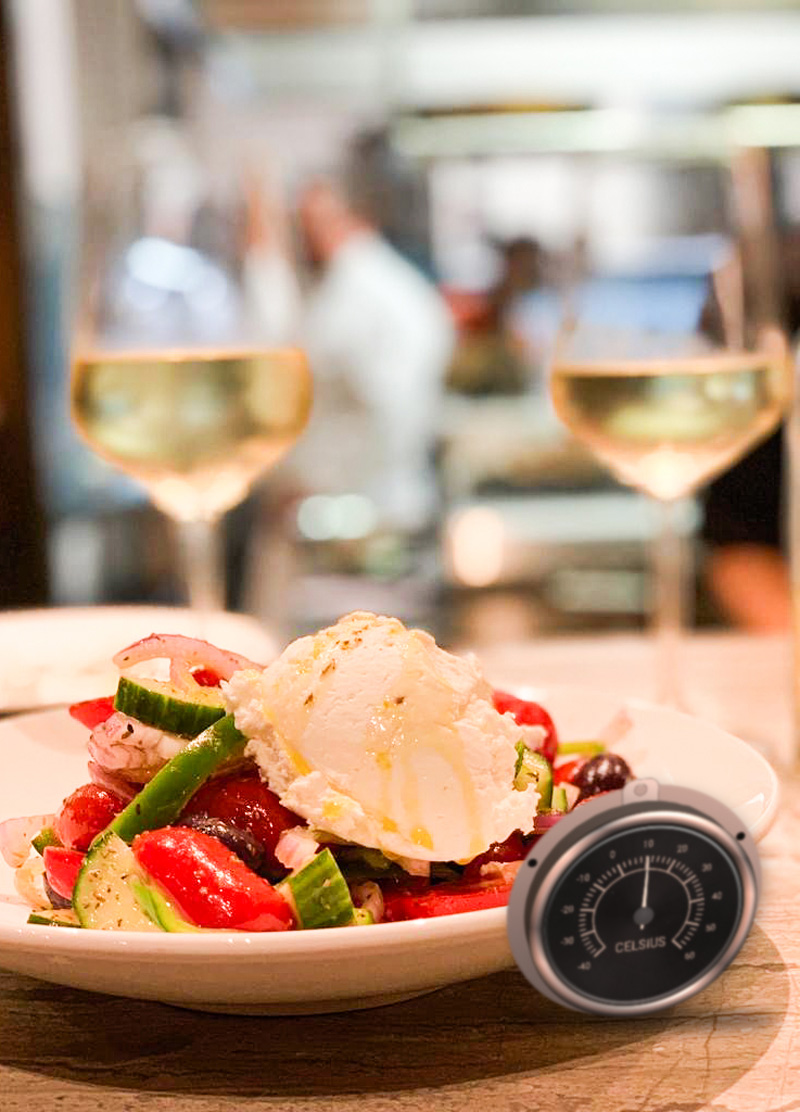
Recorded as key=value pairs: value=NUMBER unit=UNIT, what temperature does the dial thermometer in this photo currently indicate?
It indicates value=10 unit=°C
